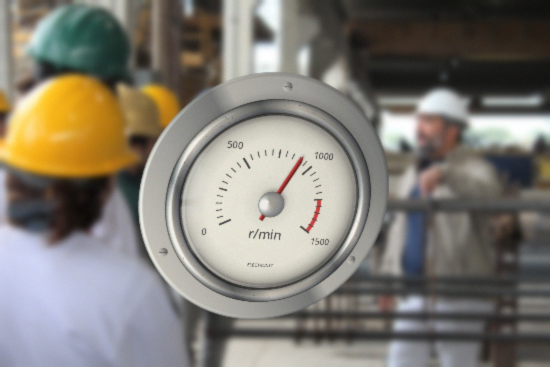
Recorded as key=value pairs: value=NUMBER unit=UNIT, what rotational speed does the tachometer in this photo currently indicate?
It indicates value=900 unit=rpm
